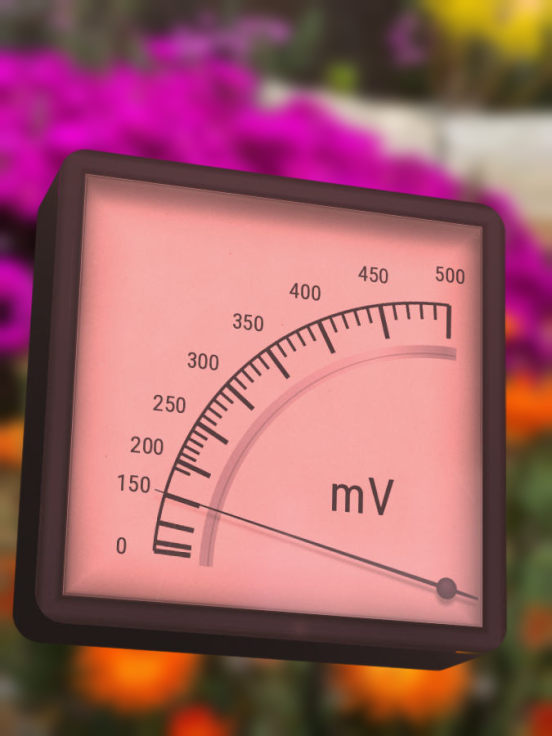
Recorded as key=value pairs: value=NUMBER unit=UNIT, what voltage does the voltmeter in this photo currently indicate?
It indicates value=150 unit=mV
